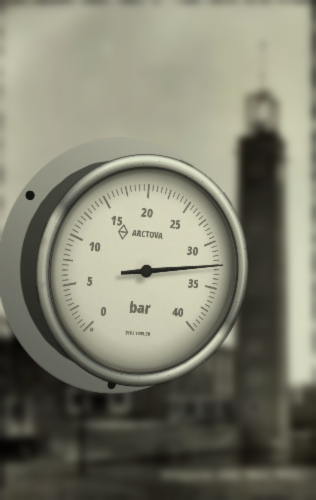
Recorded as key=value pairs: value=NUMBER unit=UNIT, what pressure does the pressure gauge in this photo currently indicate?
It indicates value=32.5 unit=bar
